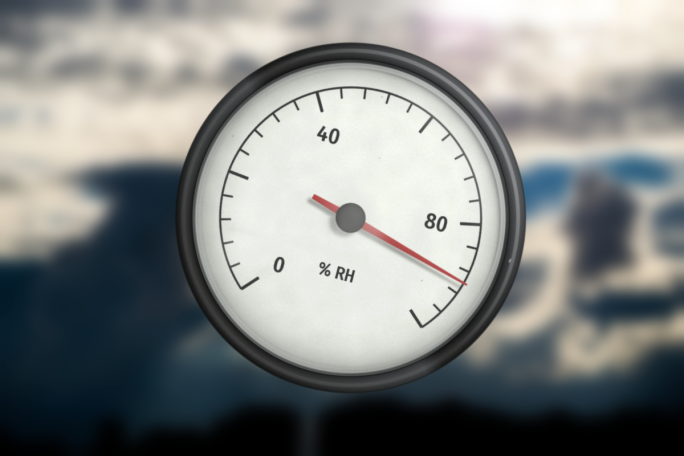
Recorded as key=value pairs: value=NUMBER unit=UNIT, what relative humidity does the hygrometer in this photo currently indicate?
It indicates value=90 unit=%
